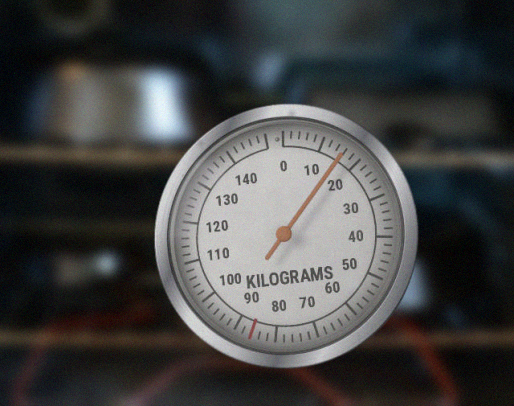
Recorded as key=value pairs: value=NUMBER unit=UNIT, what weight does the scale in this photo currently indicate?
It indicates value=16 unit=kg
